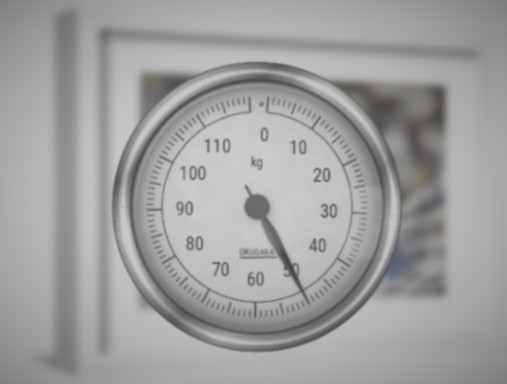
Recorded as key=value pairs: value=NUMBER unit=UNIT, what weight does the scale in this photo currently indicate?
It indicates value=50 unit=kg
